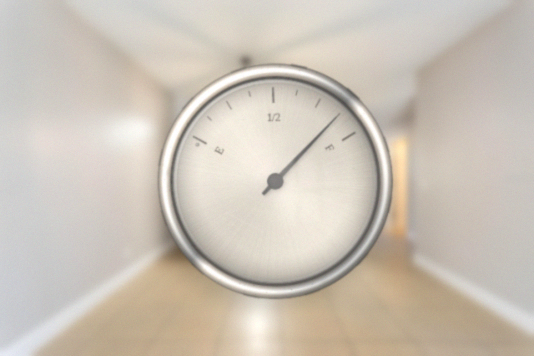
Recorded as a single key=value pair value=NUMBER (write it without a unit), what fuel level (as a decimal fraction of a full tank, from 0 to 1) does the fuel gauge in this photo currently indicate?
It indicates value=0.875
